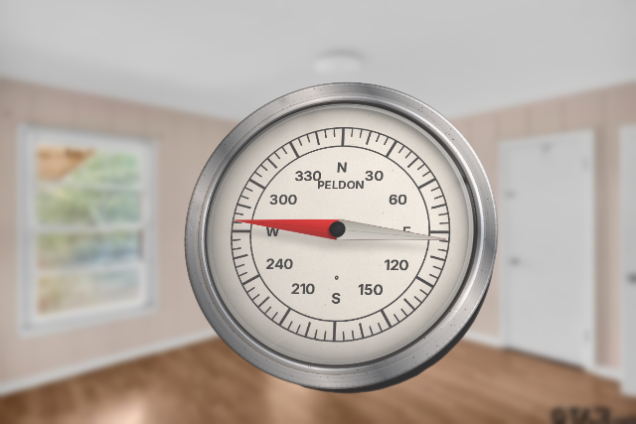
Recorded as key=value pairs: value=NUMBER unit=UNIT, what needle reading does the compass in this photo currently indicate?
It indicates value=275 unit=°
